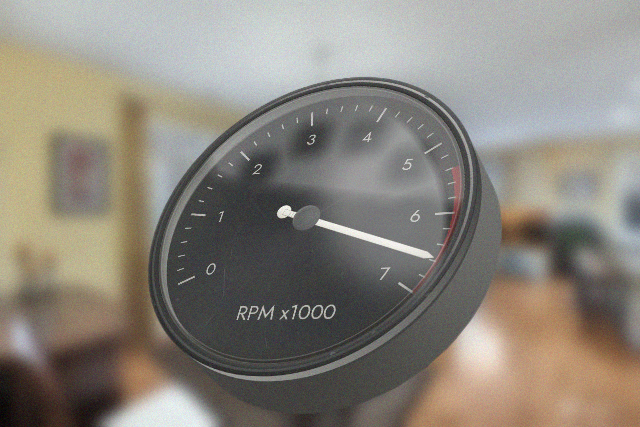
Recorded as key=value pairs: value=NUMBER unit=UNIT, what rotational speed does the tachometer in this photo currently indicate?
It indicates value=6600 unit=rpm
